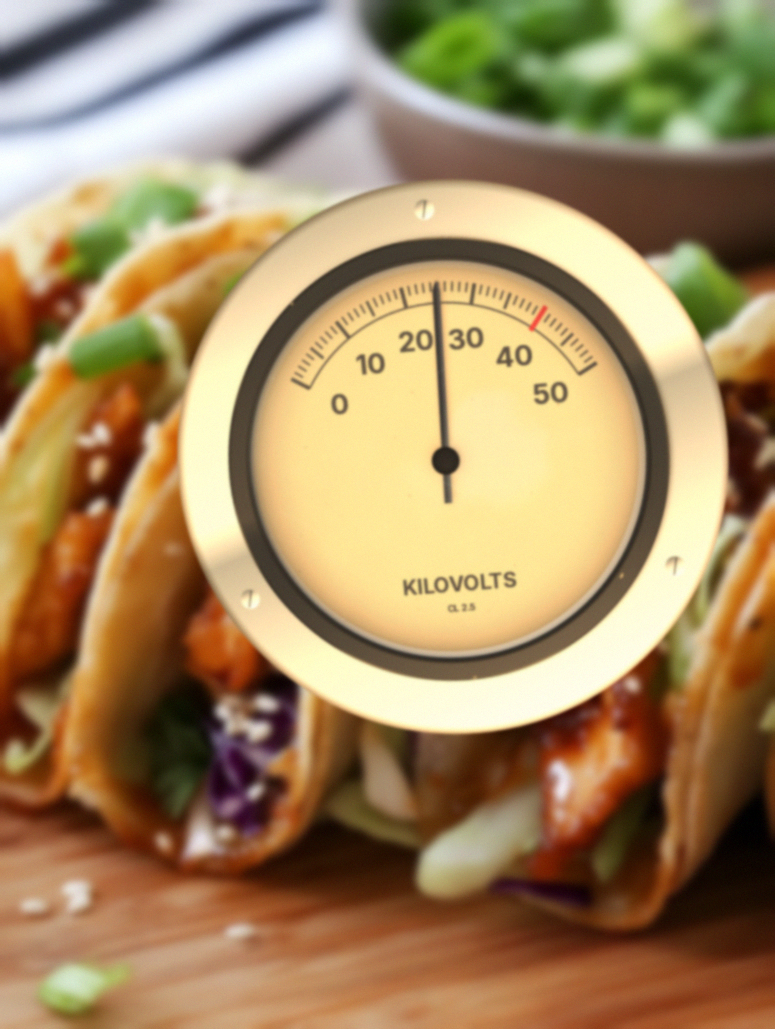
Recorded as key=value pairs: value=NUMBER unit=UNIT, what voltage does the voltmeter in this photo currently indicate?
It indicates value=25 unit=kV
